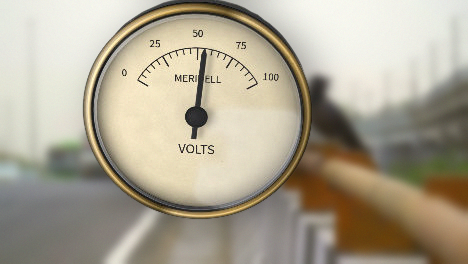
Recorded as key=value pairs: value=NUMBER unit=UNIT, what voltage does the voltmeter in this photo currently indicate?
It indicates value=55 unit=V
